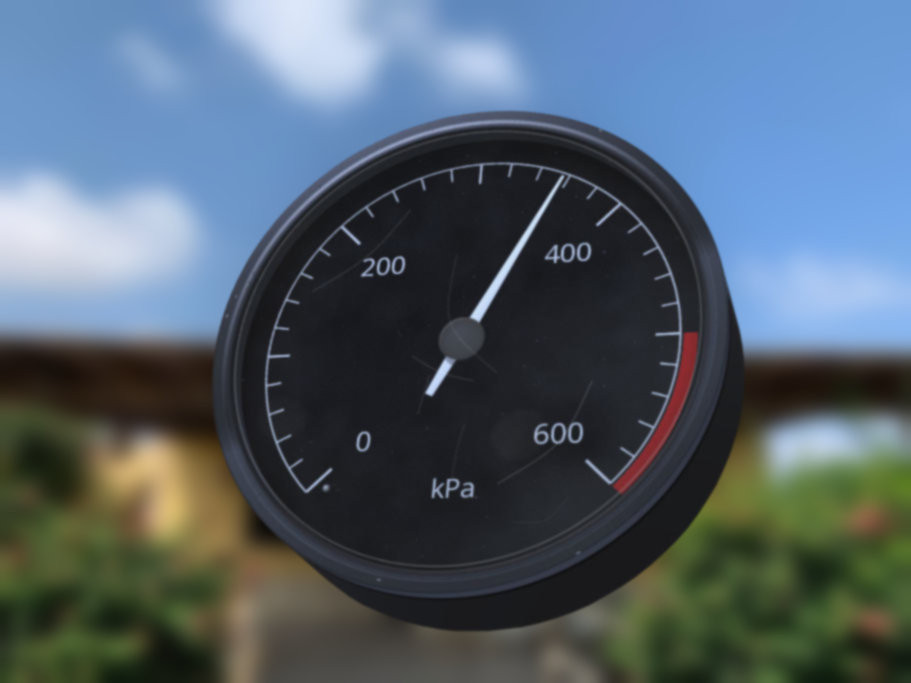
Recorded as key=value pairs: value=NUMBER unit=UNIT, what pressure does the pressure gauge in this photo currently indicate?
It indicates value=360 unit=kPa
